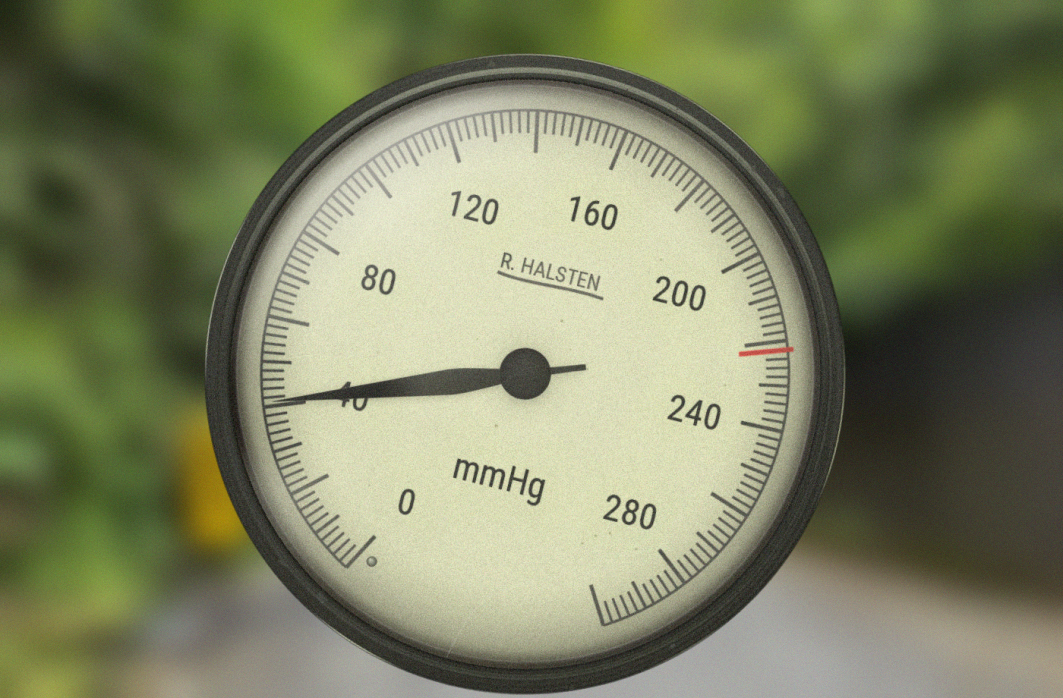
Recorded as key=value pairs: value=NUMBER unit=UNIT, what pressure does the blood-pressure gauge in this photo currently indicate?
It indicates value=41 unit=mmHg
